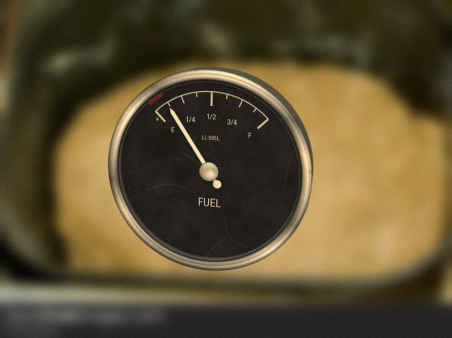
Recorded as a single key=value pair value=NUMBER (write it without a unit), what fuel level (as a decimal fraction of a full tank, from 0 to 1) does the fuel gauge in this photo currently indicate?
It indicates value=0.125
